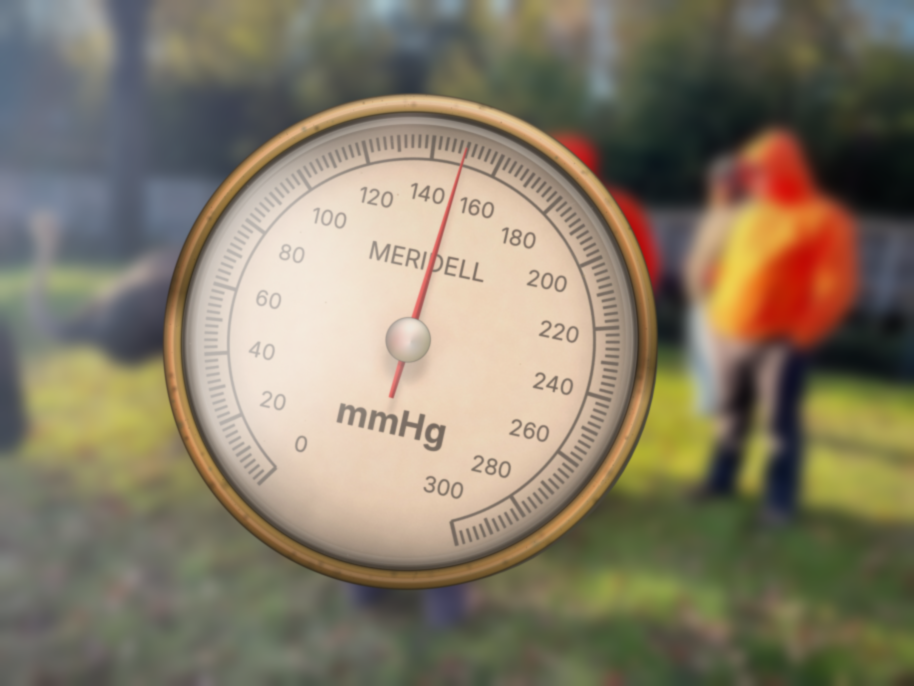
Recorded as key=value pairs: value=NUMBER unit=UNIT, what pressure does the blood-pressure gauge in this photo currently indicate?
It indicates value=150 unit=mmHg
